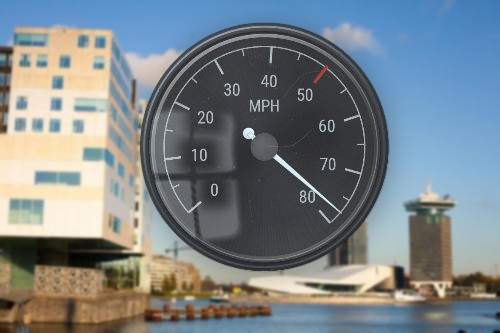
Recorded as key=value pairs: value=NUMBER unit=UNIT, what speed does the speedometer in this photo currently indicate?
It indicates value=77.5 unit=mph
